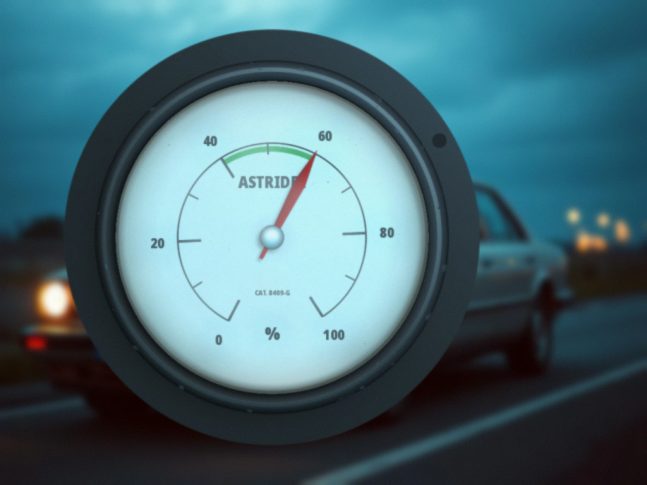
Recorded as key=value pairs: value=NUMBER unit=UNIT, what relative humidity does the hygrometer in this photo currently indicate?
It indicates value=60 unit=%
